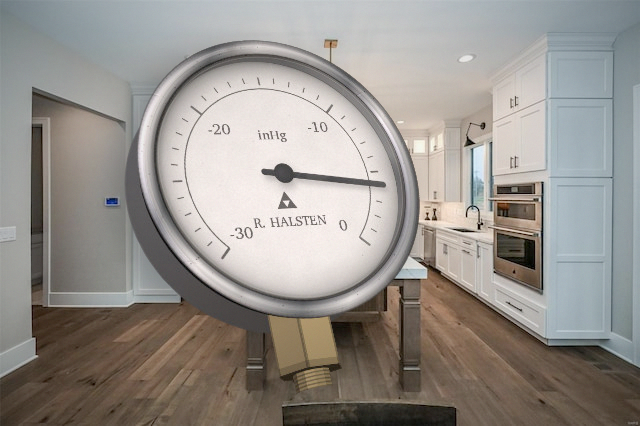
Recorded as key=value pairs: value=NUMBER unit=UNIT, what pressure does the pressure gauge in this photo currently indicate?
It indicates value=-4 unit=inHg
